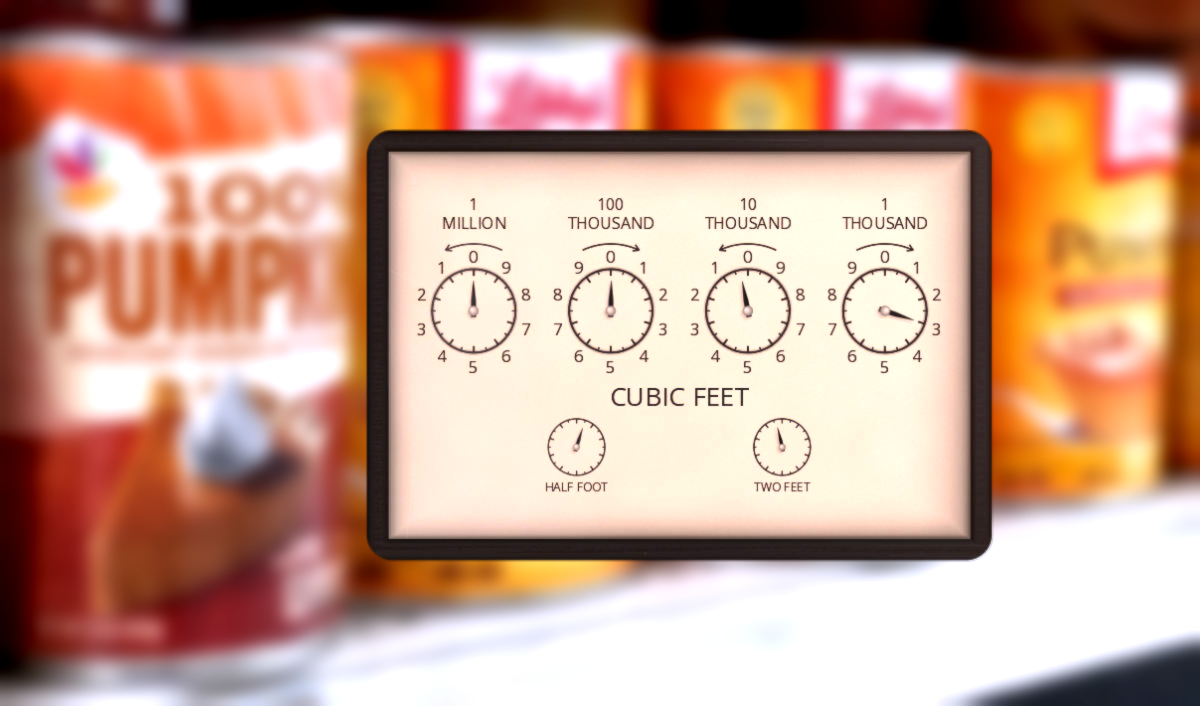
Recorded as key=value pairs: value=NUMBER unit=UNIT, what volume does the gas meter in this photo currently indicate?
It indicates value=300 unit=ft³
